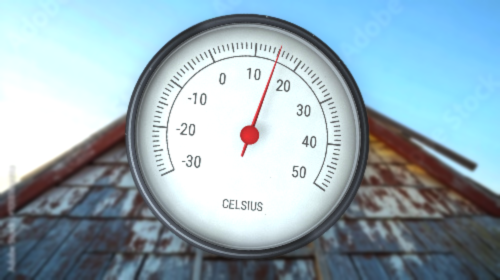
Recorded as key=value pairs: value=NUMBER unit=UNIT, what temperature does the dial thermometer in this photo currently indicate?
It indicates value=15 unit=°C
